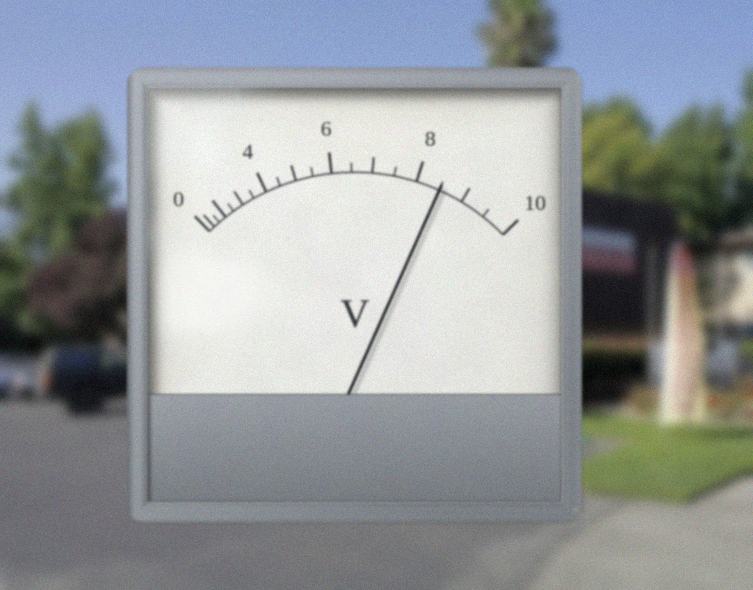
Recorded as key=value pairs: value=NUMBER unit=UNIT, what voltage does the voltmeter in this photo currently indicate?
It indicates value=8.5 unit=V
